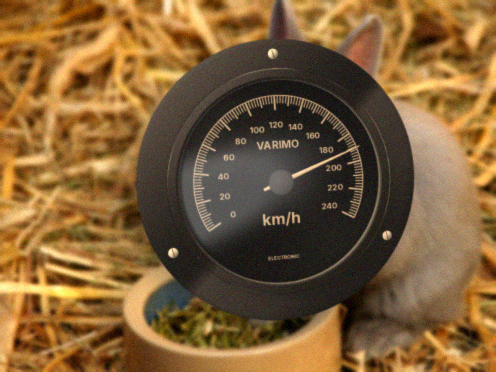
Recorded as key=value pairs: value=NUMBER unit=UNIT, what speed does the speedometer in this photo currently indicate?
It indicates value=190 unit=km/h
